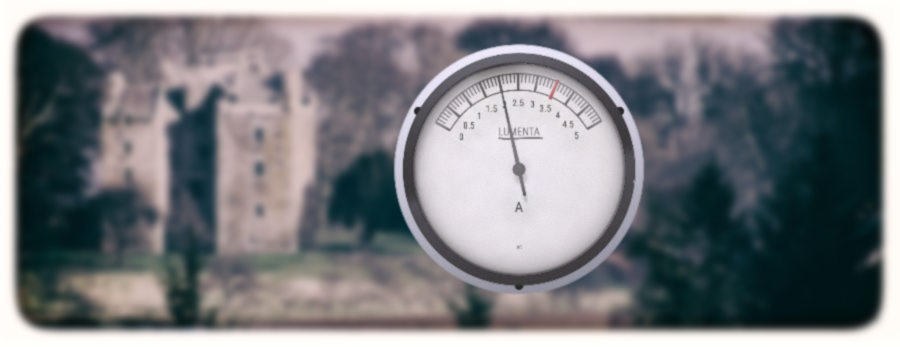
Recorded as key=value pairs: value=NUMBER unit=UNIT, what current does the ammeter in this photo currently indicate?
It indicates value=2 unit=A
